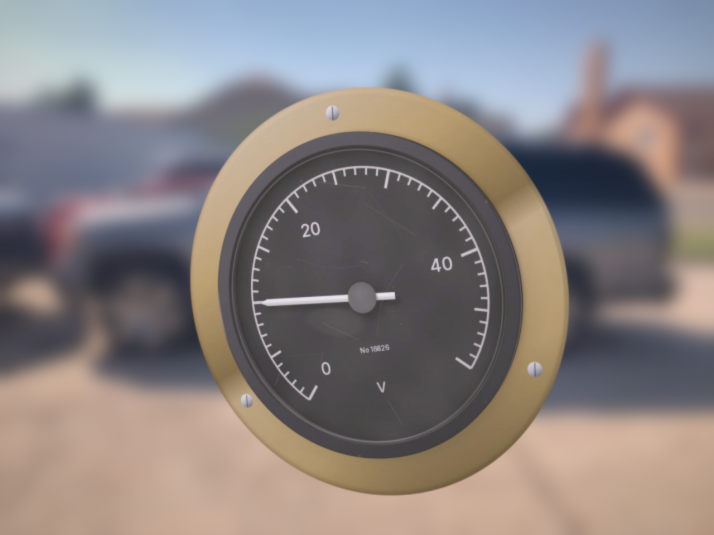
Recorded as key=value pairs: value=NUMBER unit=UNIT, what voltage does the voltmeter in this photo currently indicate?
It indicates value=10 unit=V
